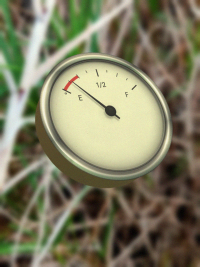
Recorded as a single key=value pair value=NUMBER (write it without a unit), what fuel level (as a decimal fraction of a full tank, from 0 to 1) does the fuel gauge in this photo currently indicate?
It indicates value=0.125
